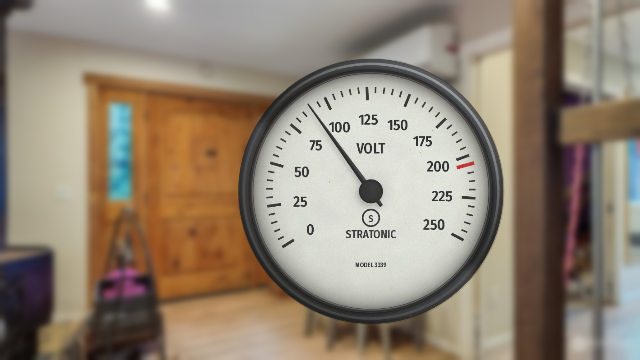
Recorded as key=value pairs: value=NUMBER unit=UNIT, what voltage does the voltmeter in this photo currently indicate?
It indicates value=90 unit=V
